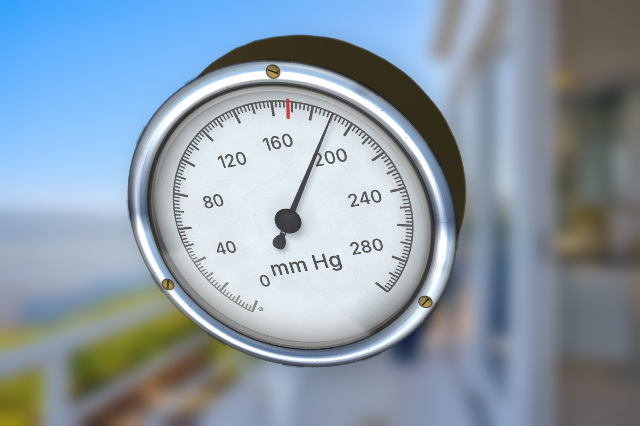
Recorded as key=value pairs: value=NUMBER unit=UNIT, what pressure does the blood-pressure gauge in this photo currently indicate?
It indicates value=190 unit=mmHg
